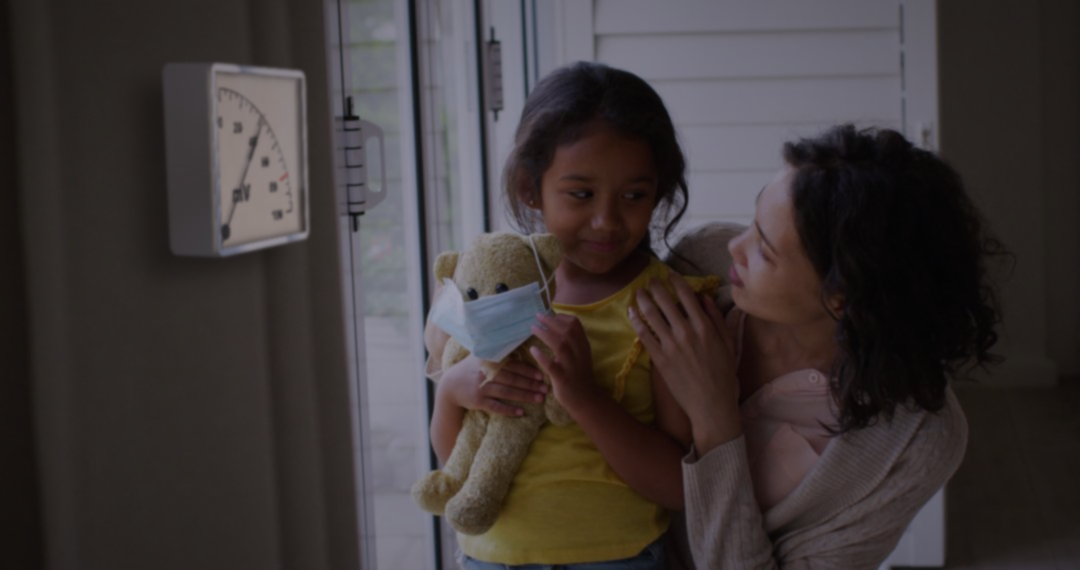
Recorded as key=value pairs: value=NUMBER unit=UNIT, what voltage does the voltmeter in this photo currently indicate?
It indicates value=40 unit=mV
